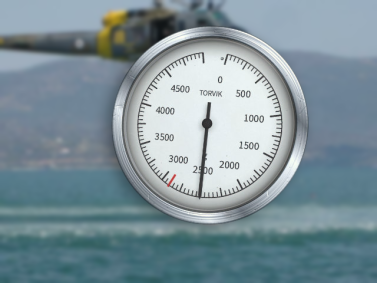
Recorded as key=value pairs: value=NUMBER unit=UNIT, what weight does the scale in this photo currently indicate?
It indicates value=2500 unit=g
